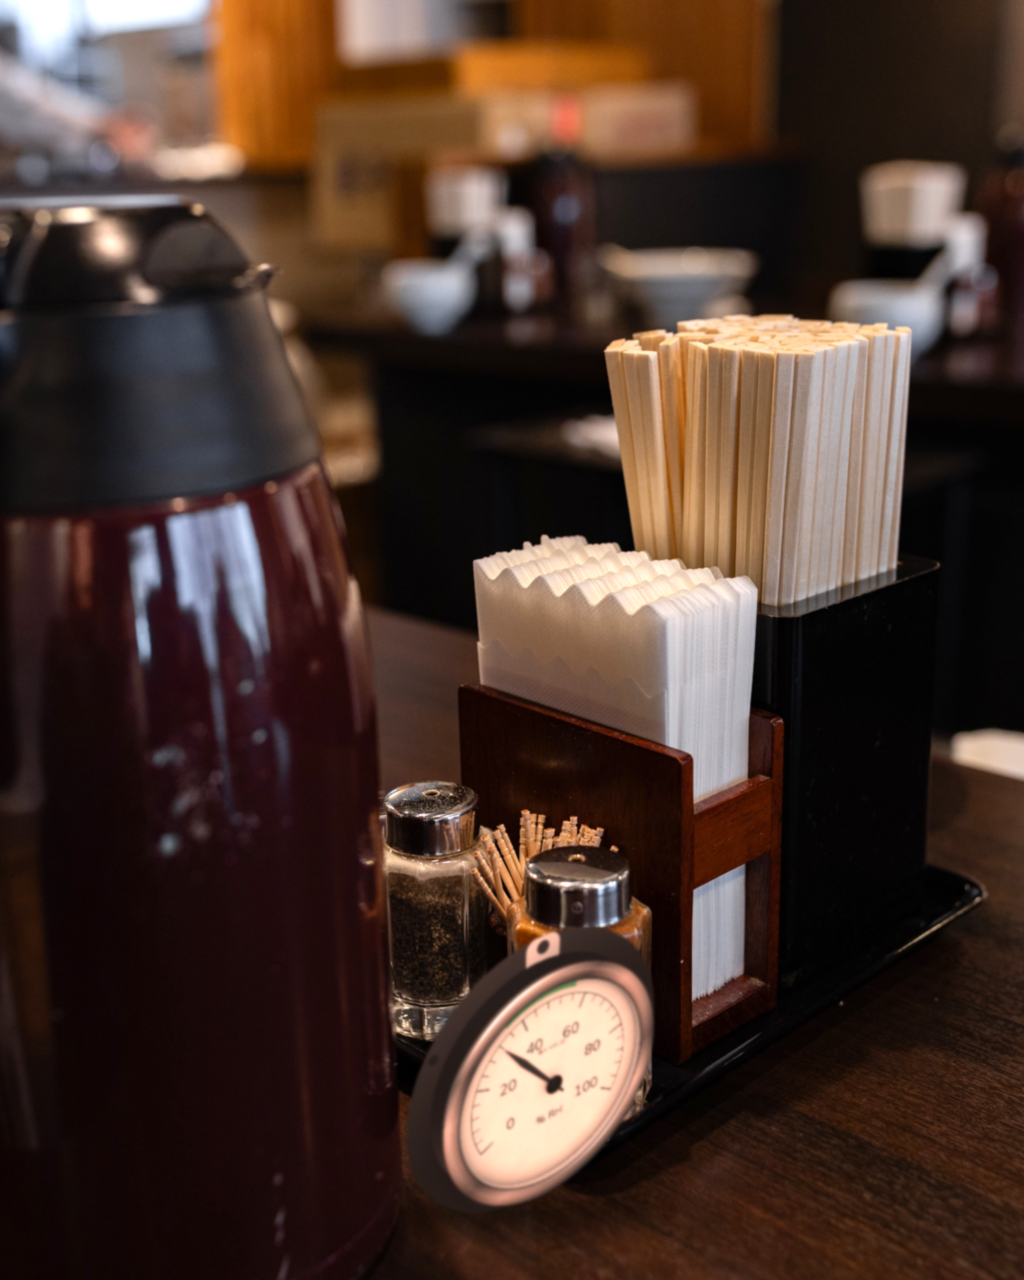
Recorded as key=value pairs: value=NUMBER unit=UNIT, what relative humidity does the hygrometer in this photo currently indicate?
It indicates value=32 unit=%
